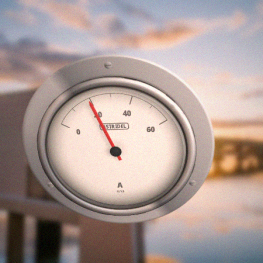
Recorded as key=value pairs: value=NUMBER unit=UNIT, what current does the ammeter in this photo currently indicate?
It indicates value=20 unit=A
